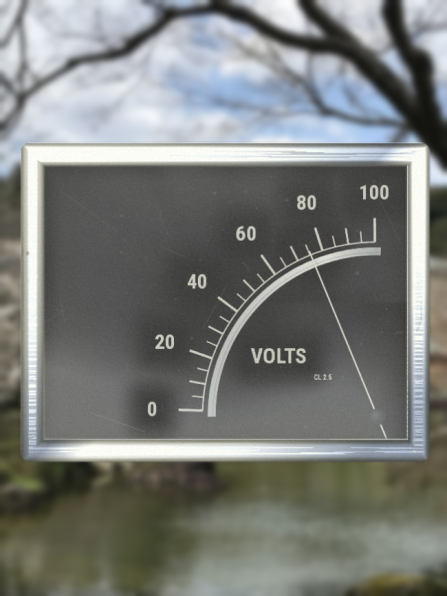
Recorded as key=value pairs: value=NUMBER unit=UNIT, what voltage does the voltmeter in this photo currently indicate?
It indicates value=75 unit=V
